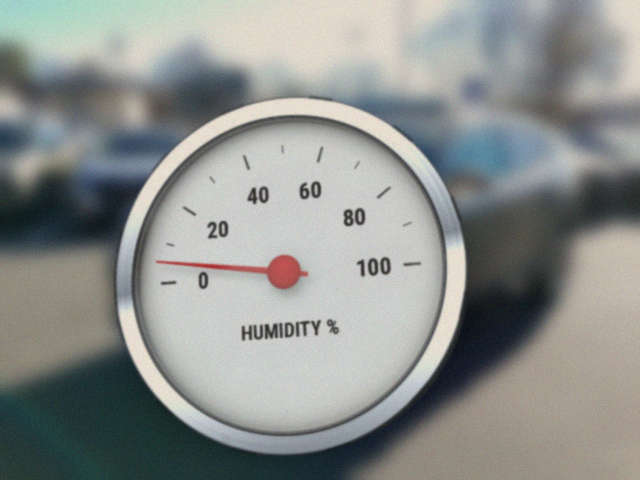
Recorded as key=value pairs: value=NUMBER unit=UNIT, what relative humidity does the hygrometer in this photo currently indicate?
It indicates value=5 unit=%
